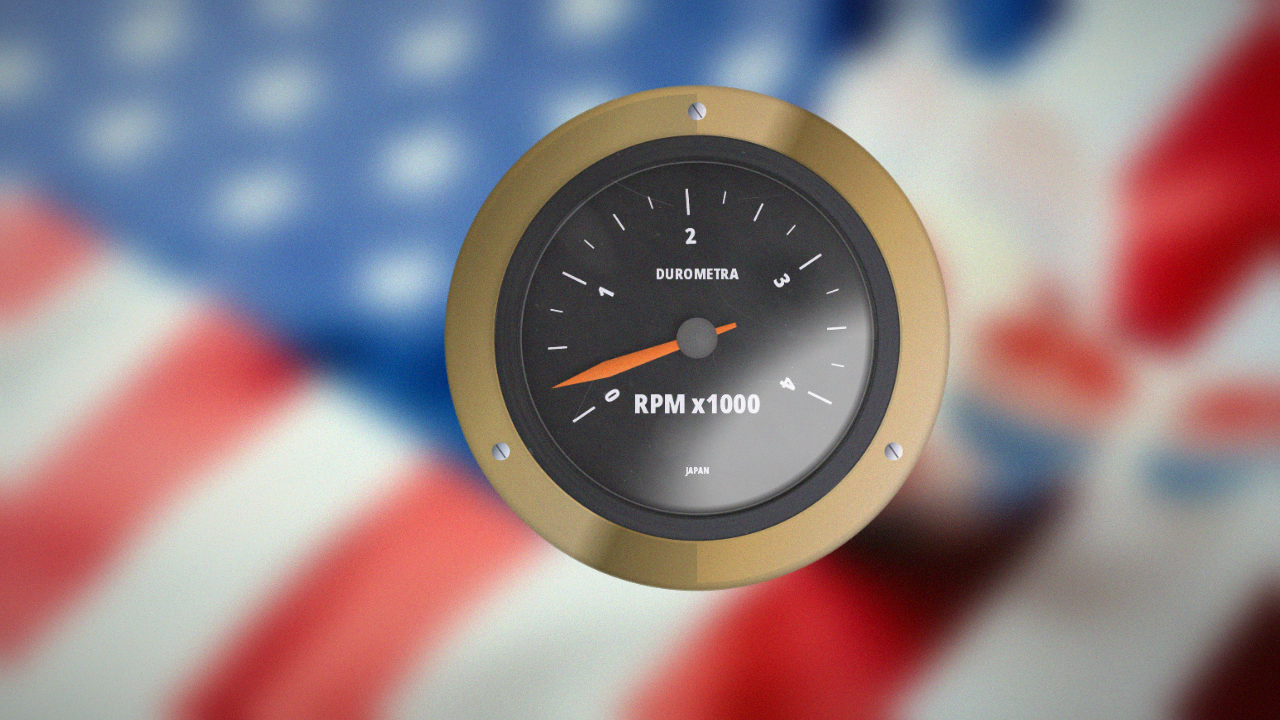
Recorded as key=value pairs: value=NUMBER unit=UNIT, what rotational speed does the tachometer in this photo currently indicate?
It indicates value=250 unit=rpm
